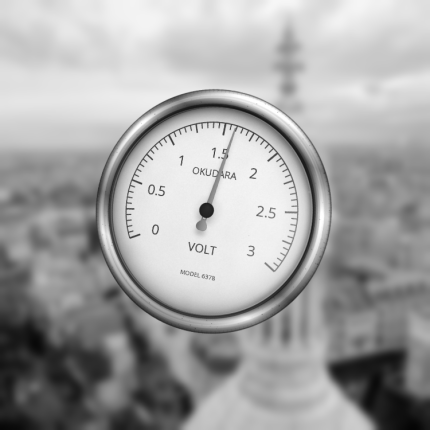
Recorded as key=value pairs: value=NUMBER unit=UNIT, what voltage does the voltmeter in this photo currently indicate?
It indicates value=1.6 unit=V
